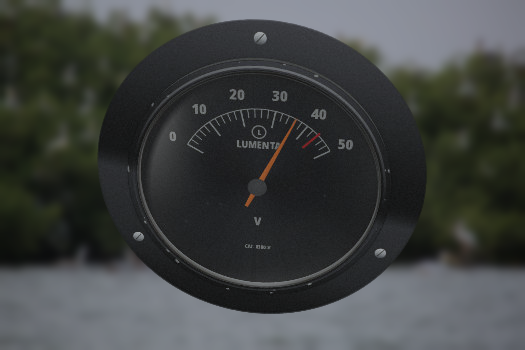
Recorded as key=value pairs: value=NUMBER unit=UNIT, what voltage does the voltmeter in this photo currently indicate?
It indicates value=36 unit=V
